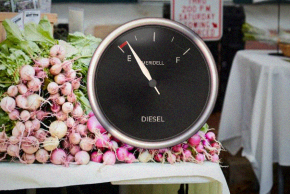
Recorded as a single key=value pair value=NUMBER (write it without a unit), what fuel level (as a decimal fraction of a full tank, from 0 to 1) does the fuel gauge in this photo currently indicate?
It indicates value=0.125
